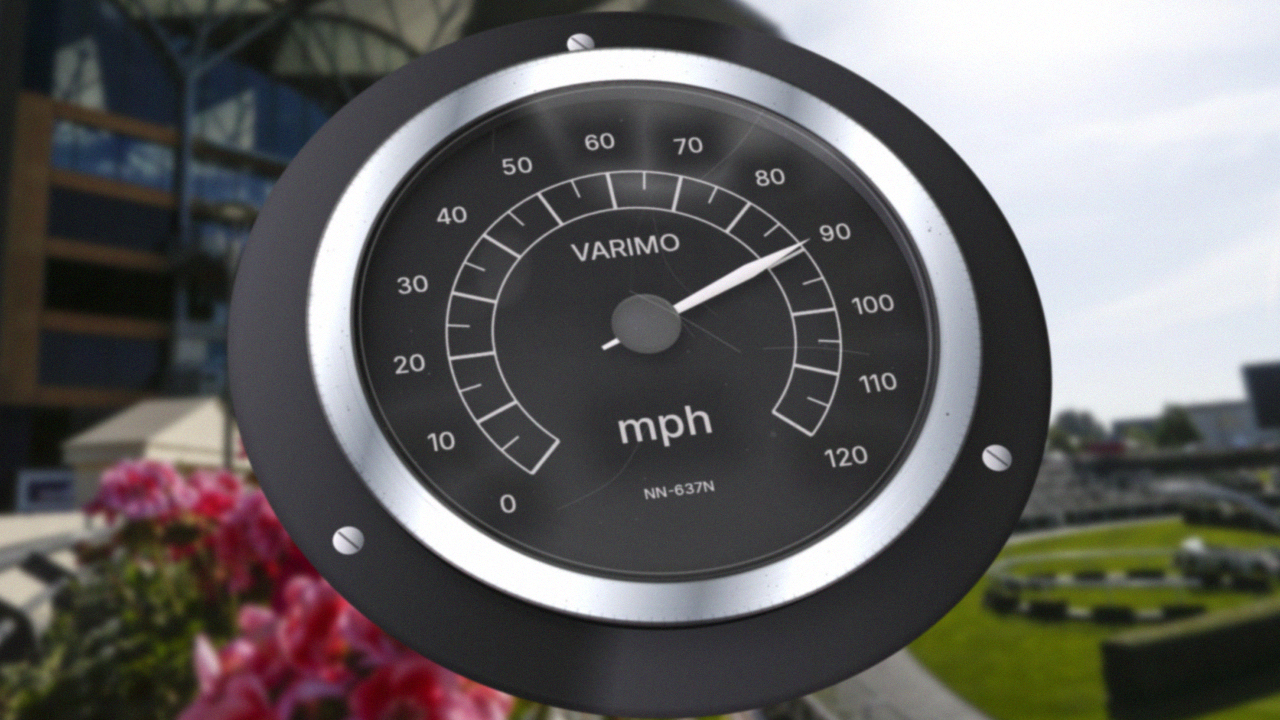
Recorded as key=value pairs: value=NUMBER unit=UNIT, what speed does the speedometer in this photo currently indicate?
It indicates value=90 unit=mph
